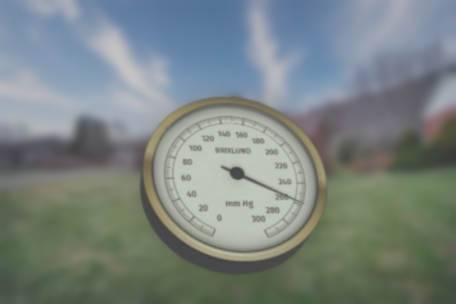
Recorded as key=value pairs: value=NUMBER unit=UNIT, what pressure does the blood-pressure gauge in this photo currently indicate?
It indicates value=260 unit=mmHg
